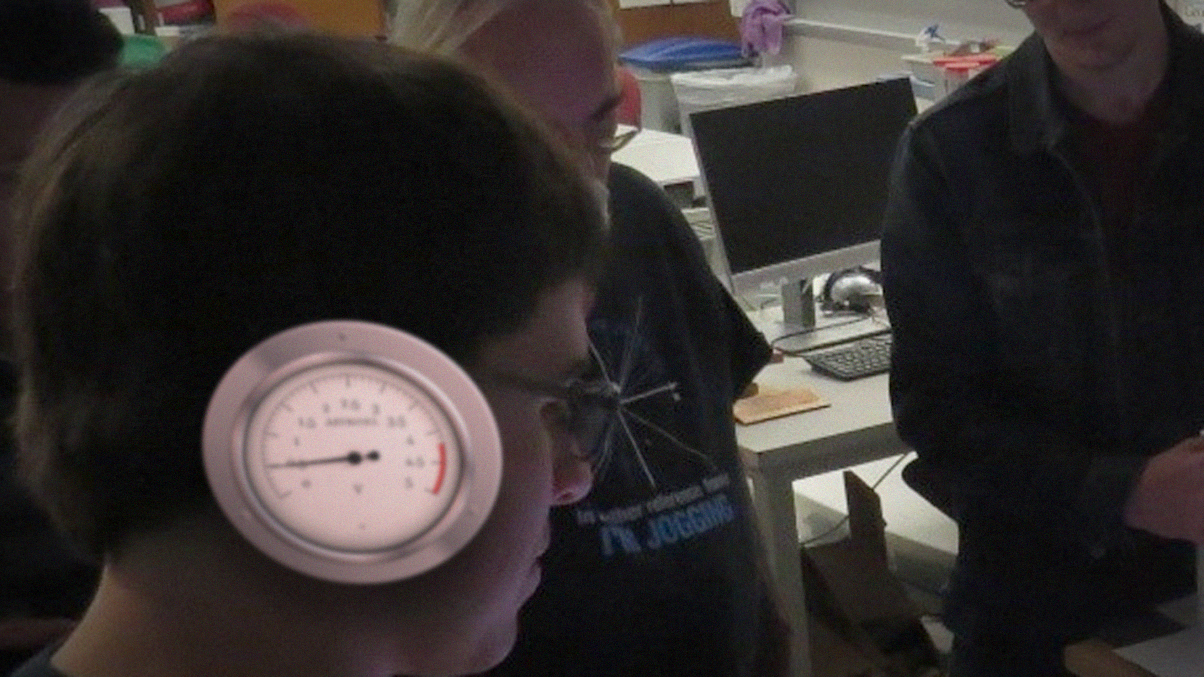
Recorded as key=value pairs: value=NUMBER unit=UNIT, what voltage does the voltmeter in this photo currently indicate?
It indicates value=0.5 unit=V
